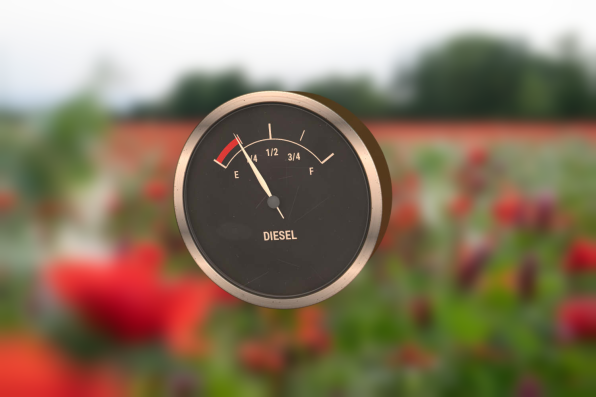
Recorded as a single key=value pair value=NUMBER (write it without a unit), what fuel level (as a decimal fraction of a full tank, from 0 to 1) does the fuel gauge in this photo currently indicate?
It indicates value=0.25
